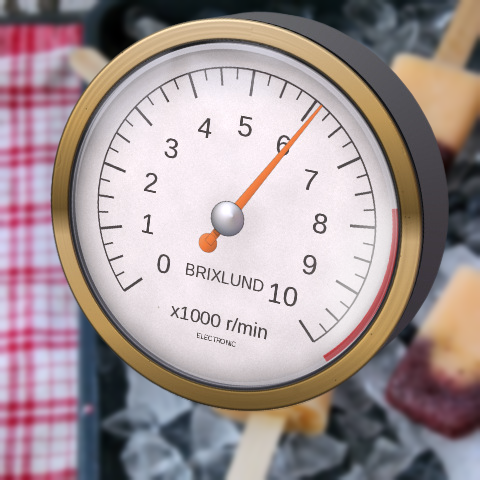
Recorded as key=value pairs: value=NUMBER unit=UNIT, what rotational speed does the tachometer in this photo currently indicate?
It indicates value=6125 unit=rpm
